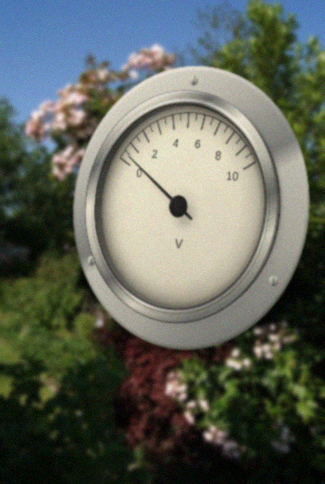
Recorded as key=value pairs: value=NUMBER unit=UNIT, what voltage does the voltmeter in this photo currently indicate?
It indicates value=0.5 unit=V
